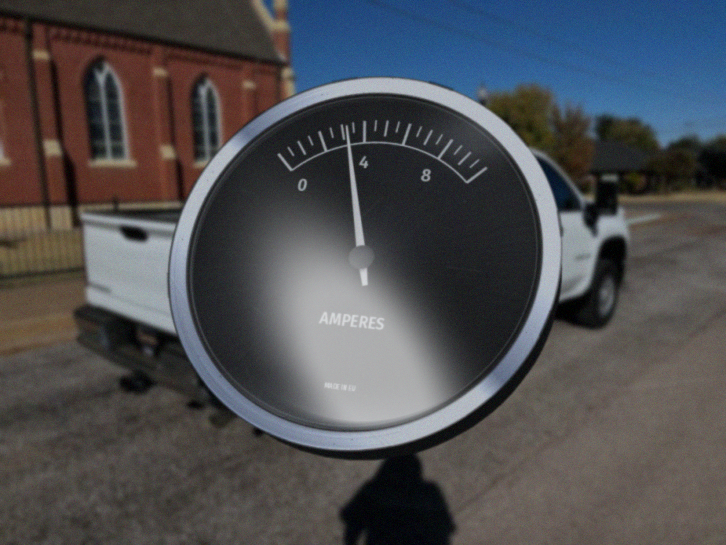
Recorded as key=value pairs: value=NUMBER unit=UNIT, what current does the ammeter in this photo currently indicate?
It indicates value=3.25 unit=A
